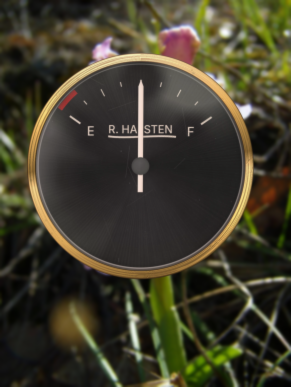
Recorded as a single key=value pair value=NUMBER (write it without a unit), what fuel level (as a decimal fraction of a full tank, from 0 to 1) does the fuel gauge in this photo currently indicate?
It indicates value=0.5
